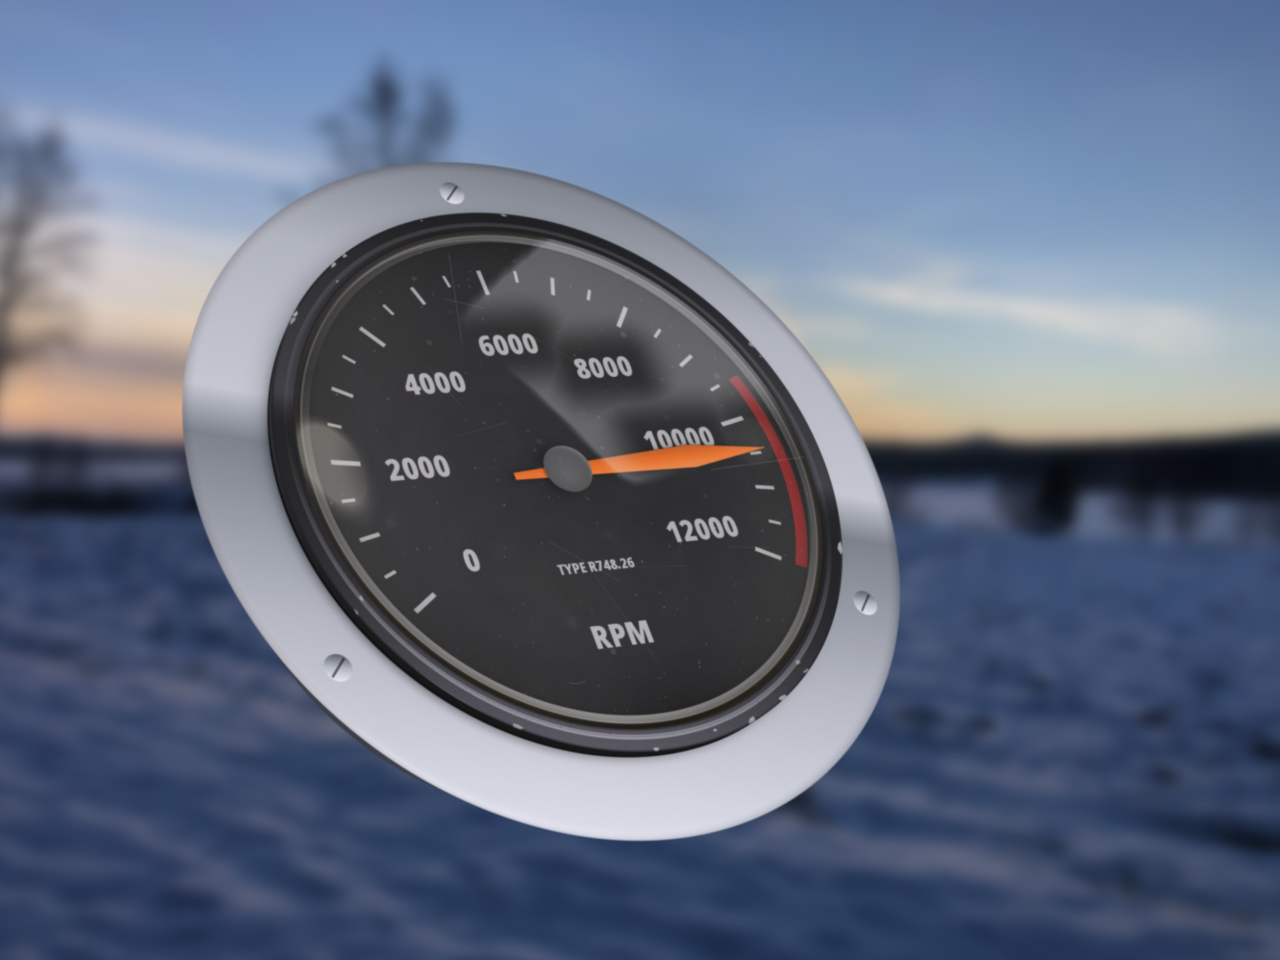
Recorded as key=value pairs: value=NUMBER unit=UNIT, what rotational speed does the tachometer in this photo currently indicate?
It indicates value=10500 unit=rpm
